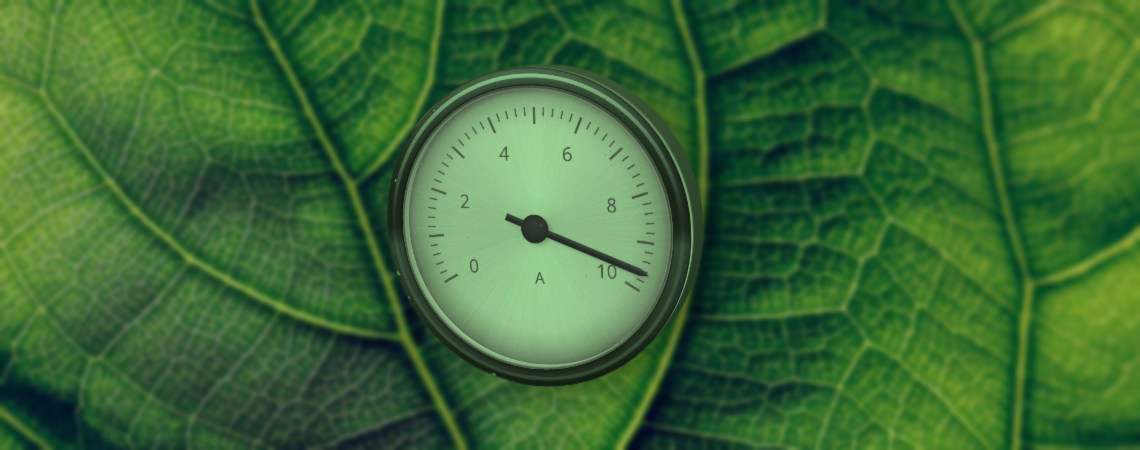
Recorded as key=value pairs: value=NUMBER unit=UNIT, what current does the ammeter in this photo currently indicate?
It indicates value=9.6 unit=A
